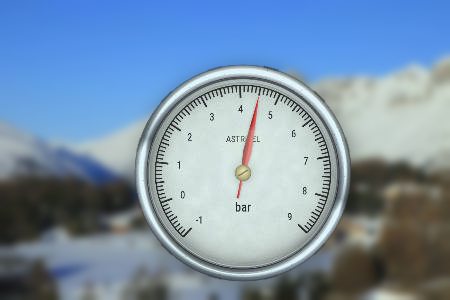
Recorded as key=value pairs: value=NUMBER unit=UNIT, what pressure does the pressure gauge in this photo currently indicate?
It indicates value=4.5 unit=bar
